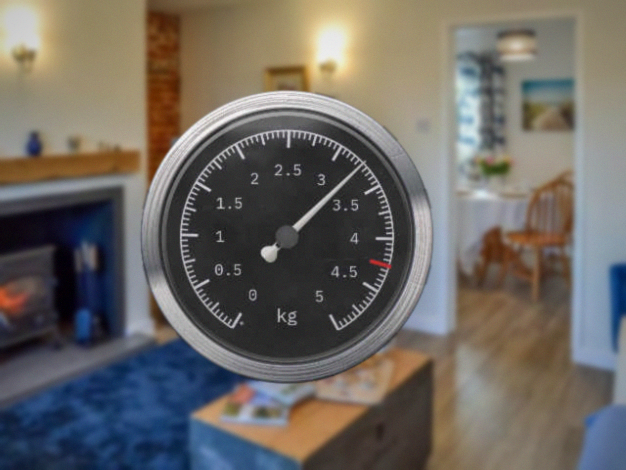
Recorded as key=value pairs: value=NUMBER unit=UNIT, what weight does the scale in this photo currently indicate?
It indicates value=3.25 unit=kg
